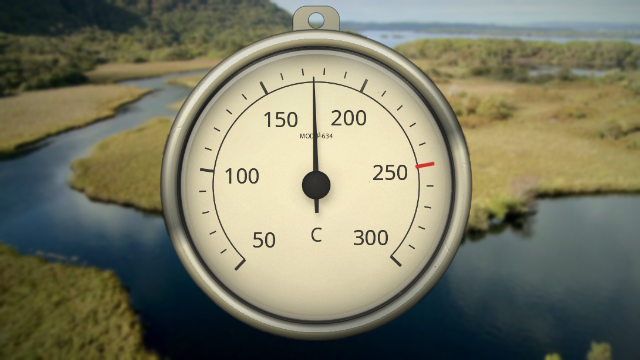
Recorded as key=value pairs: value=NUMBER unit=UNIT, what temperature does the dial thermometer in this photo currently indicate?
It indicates value=175 unit=°C
